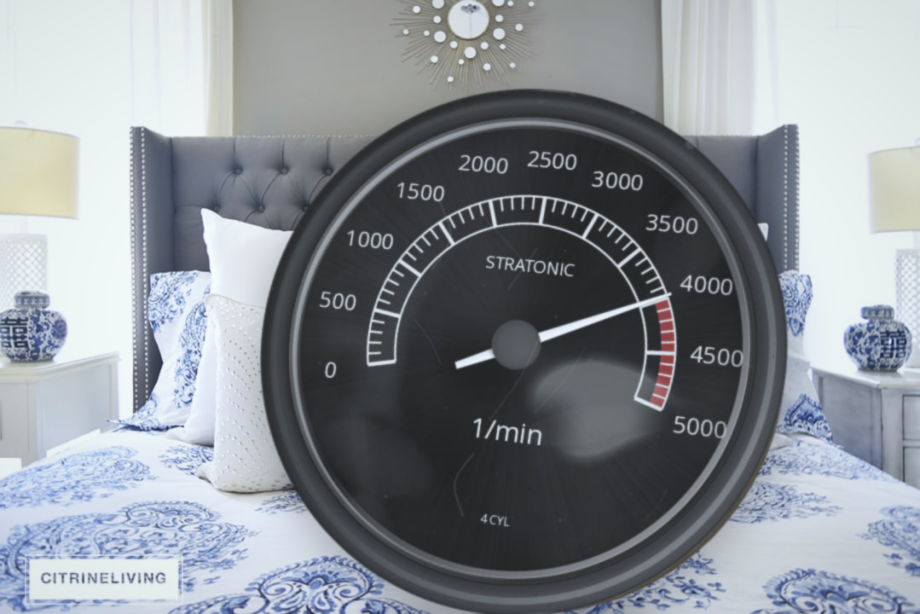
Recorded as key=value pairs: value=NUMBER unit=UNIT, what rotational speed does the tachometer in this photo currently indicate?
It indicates value=4000 unit=rpm
